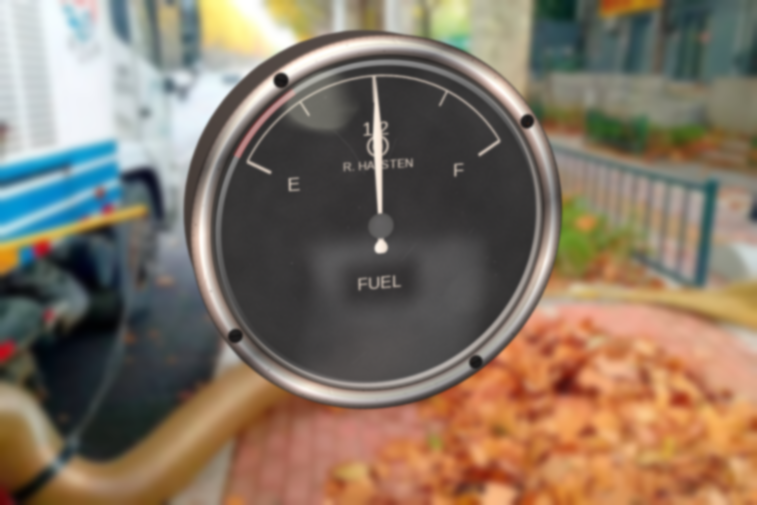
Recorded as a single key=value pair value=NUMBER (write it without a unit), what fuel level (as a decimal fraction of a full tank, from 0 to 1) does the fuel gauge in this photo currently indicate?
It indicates value=0.5
